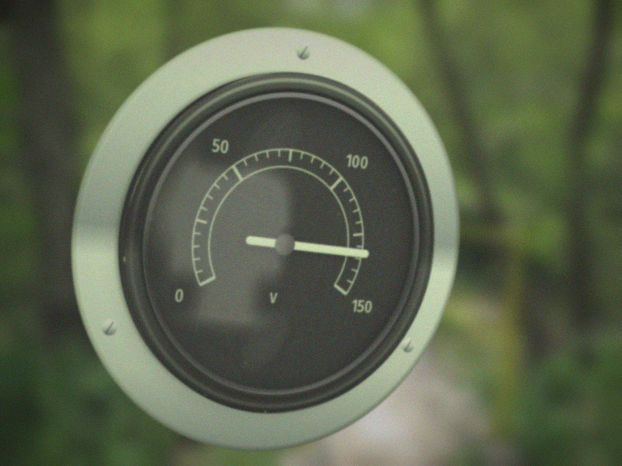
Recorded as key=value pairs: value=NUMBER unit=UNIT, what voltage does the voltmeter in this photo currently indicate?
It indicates value=132.5 unit=V
